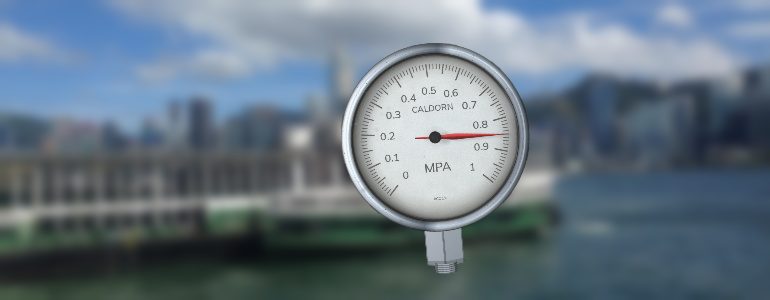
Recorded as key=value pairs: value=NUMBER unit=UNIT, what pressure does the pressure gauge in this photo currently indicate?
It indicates value=0.85 unit=MPa
